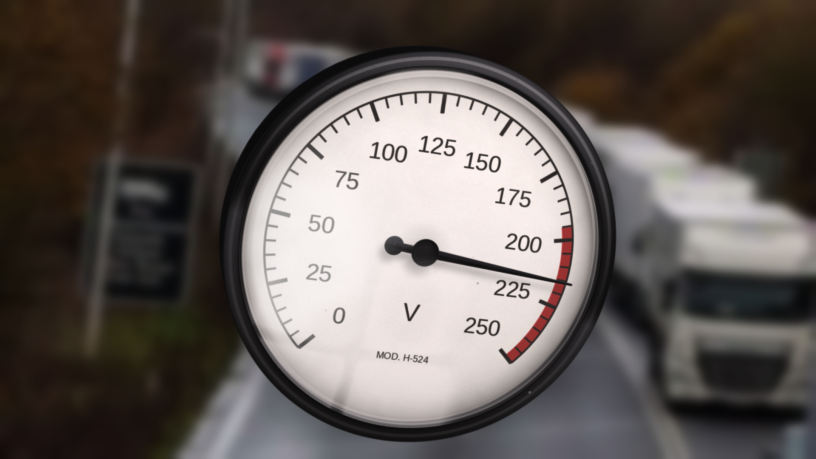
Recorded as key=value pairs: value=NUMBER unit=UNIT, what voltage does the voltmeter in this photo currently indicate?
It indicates value=215 unit=V
